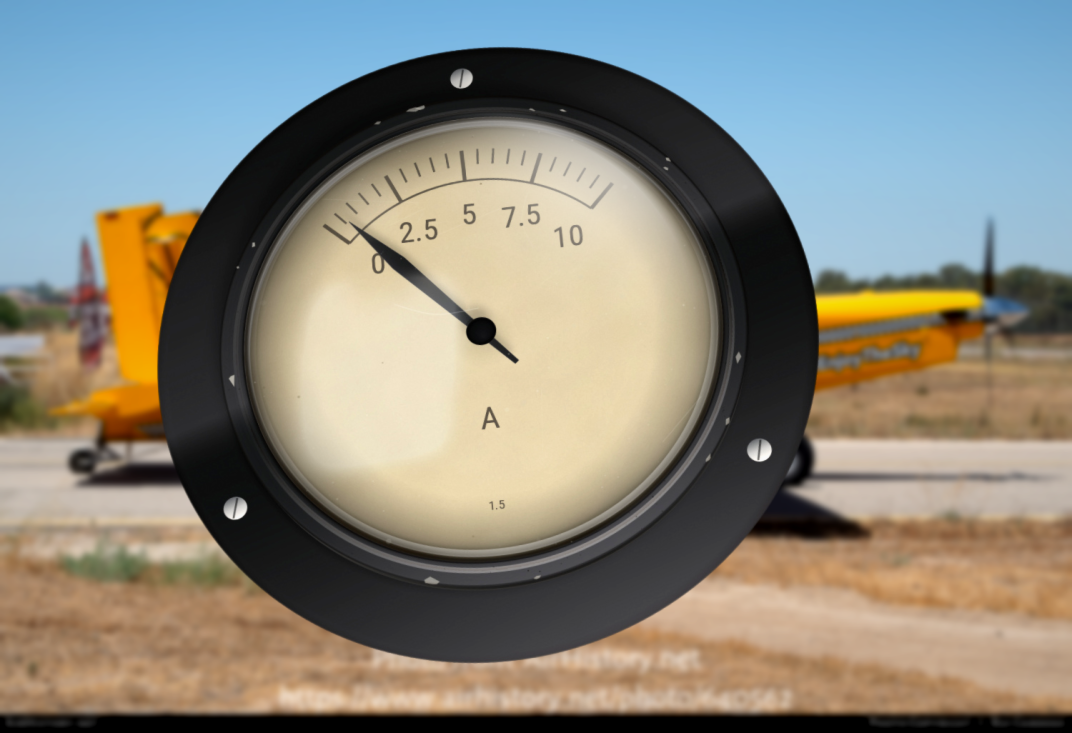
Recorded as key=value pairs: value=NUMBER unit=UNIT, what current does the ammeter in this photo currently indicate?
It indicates value=0.5 unit=A
